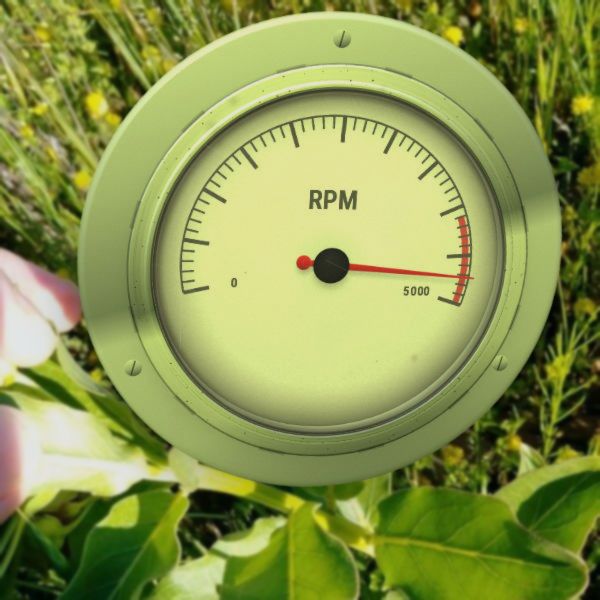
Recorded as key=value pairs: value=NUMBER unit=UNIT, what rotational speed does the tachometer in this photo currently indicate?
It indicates value=4700 unit=rpm
